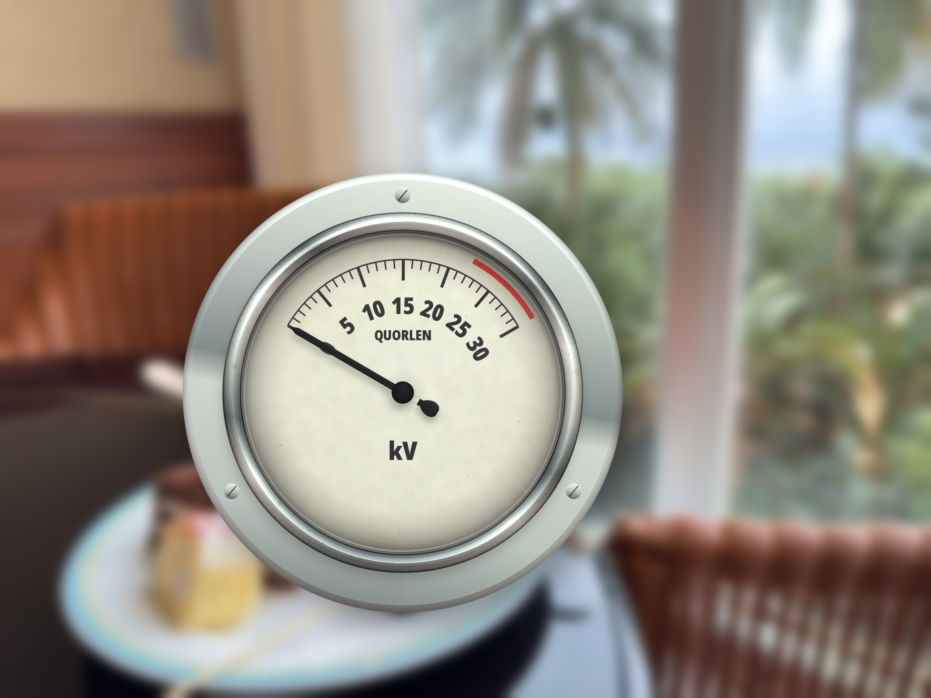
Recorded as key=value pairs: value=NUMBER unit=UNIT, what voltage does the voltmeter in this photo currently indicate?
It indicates value=0 unit=kV
